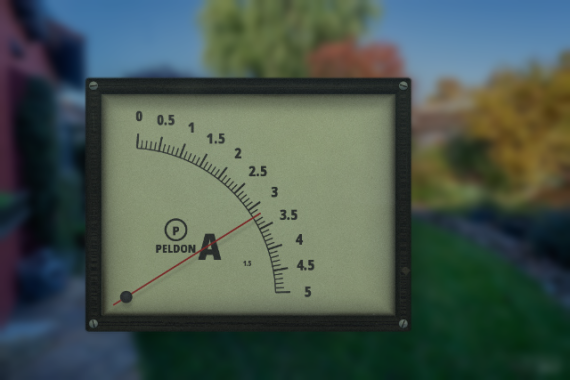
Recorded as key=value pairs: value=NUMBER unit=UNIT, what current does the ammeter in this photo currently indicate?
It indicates value=3.2 unit=A
